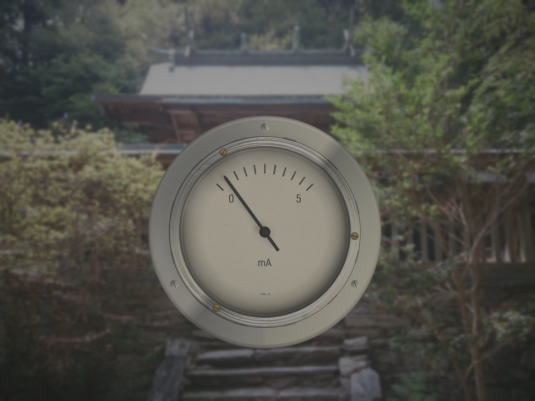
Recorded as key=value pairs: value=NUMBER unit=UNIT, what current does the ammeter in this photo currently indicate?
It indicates value=0.5 unit=mA
